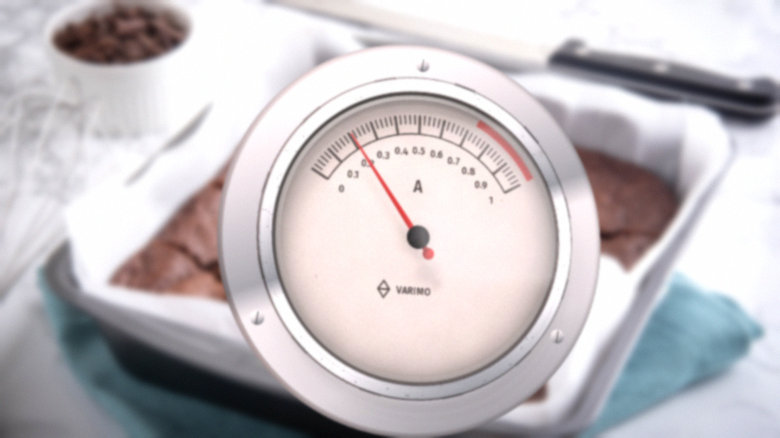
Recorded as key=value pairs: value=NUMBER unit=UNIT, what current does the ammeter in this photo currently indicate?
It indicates value=0.2 unit=A
